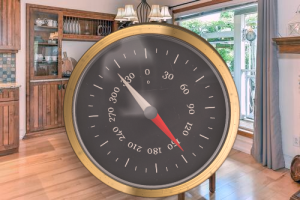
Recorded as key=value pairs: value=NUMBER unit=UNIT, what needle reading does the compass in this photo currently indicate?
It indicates value=145 unit=°
